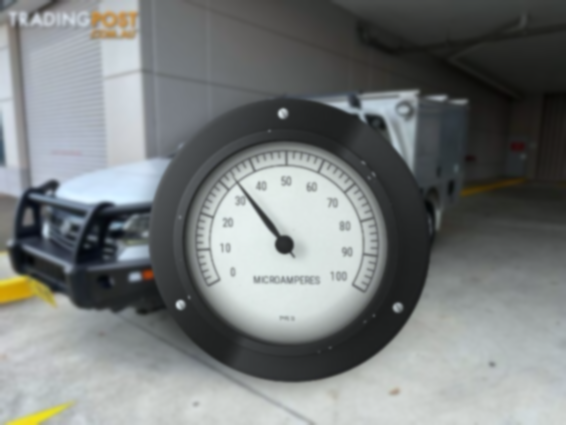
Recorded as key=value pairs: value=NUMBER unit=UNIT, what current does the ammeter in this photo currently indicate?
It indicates value=34 unit=µA
